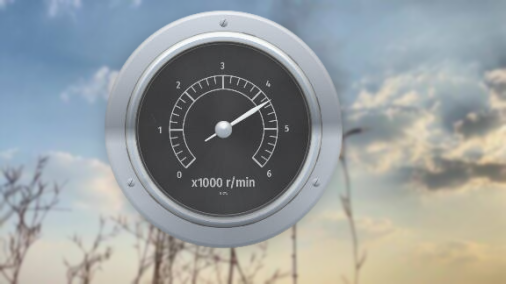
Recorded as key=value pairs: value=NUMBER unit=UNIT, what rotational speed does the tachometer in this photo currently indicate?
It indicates value=4300 unit=rpm
